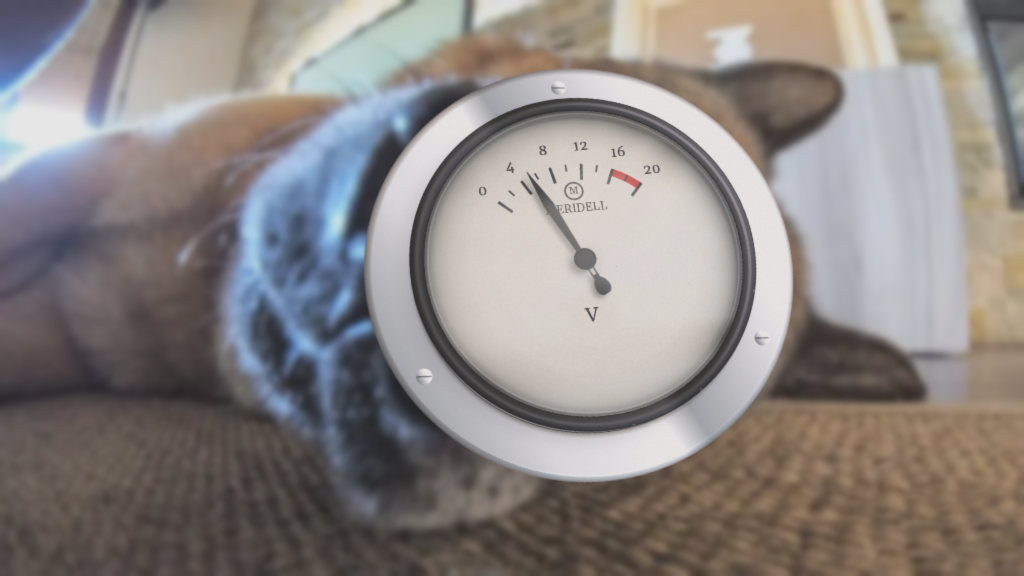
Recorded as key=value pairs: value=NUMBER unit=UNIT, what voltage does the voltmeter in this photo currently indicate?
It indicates value=5 unit=V
